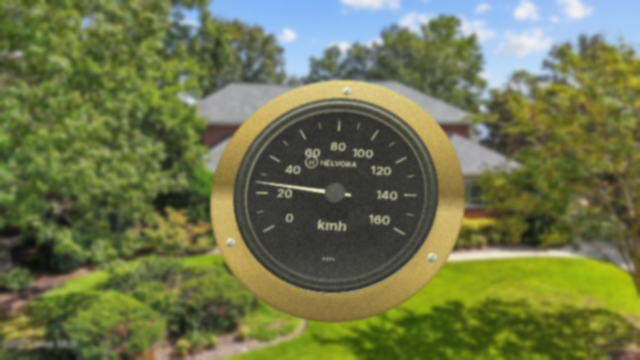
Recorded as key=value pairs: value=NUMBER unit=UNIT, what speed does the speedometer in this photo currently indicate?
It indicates value=25 unit=km/h
